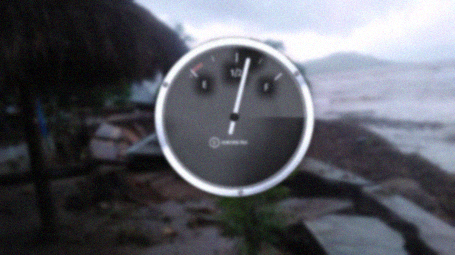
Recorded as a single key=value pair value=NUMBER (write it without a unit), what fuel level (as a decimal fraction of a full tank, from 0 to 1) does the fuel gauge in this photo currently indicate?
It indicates value=0.625
